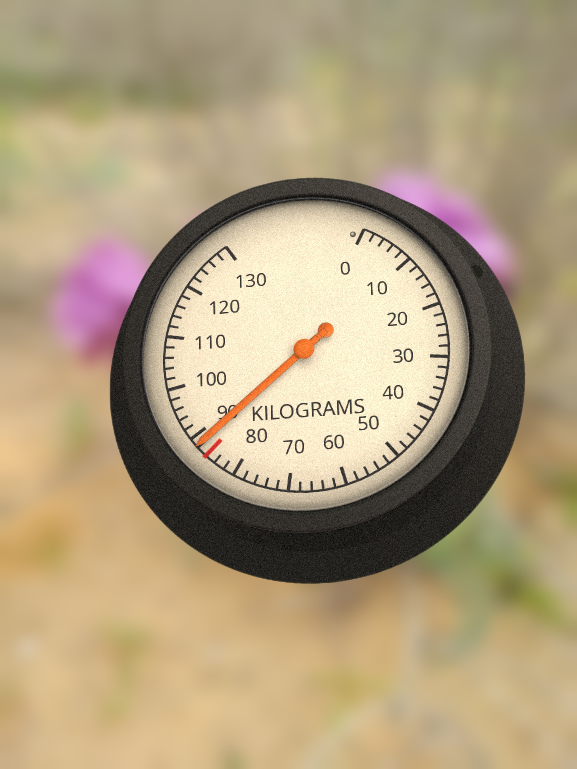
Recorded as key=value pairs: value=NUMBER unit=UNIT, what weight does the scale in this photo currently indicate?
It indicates value=88 unit=kg
